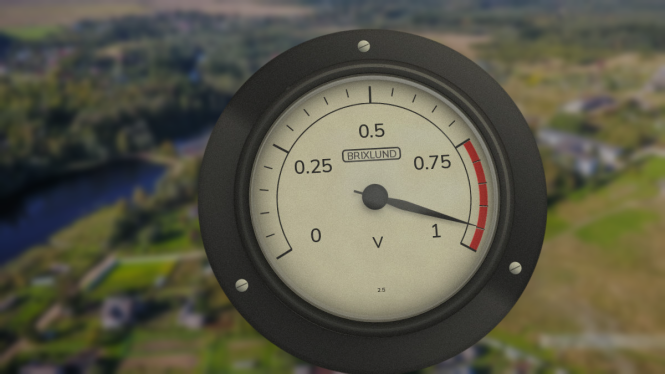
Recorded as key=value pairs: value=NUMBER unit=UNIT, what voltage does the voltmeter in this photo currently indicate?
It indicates value=0.95 unit=V
